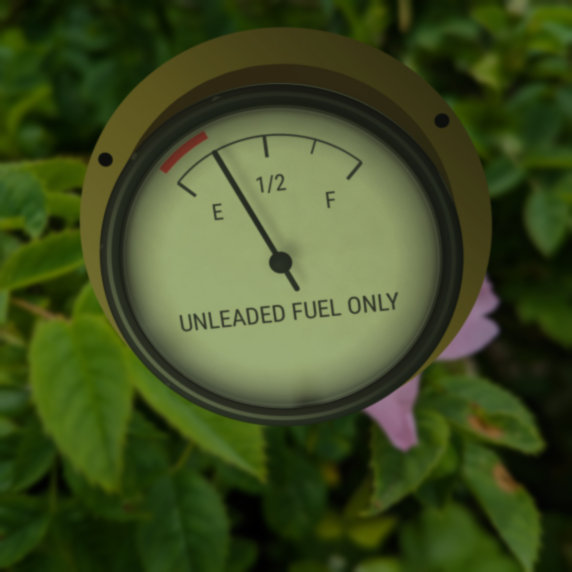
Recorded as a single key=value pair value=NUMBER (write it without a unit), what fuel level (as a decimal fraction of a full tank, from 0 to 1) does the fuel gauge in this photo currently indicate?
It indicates value=0.25
